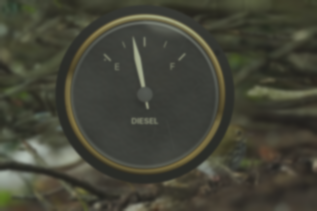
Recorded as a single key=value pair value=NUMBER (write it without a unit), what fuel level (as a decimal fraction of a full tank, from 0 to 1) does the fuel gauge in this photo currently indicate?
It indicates value=0.375
